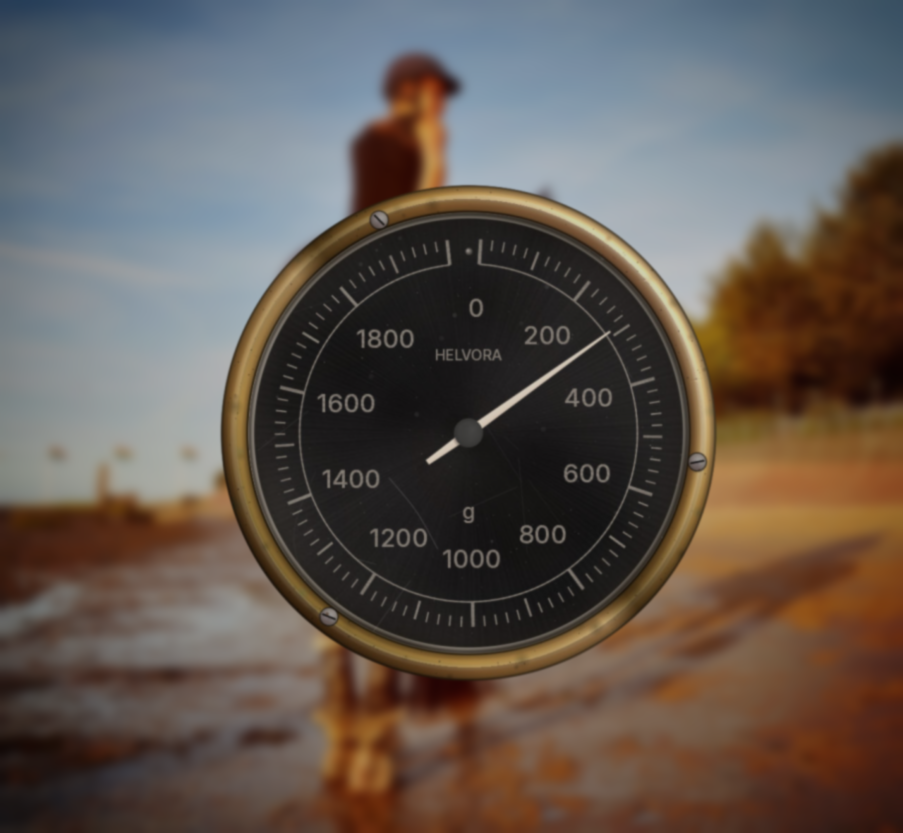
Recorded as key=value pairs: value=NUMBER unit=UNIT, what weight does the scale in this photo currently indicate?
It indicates value=290 unit=g
